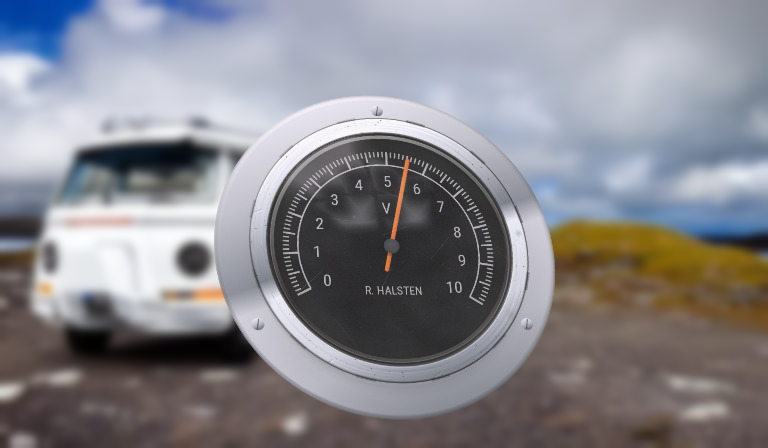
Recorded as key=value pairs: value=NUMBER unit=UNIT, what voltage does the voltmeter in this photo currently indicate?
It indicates value=5.5 unit=V
